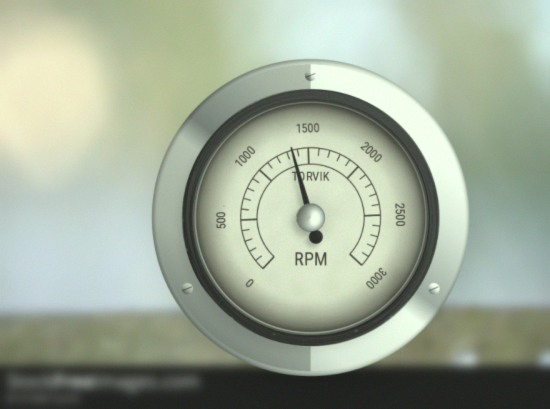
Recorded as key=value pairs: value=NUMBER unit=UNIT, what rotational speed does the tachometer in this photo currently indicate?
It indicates value=1350 unit=rpm
